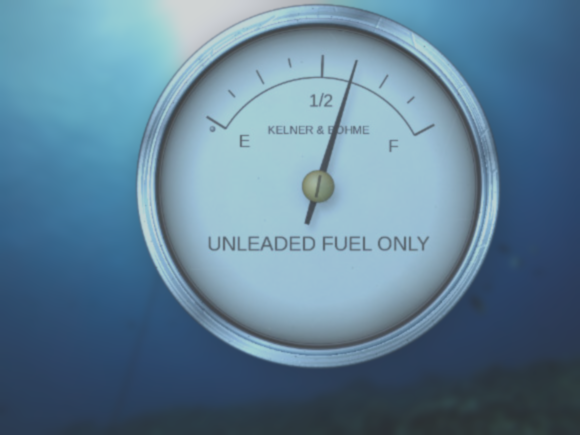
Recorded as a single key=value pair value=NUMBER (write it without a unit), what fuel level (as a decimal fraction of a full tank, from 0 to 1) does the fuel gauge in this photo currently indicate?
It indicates value=0.625
